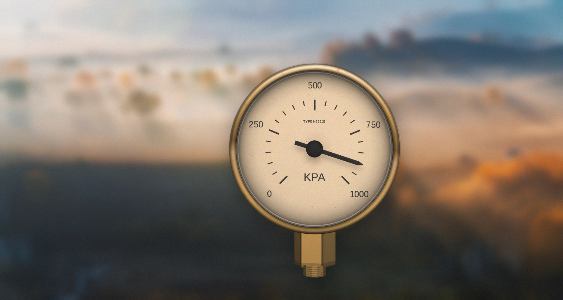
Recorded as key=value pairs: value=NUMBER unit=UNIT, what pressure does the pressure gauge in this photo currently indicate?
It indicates value=900 unit=kPa
